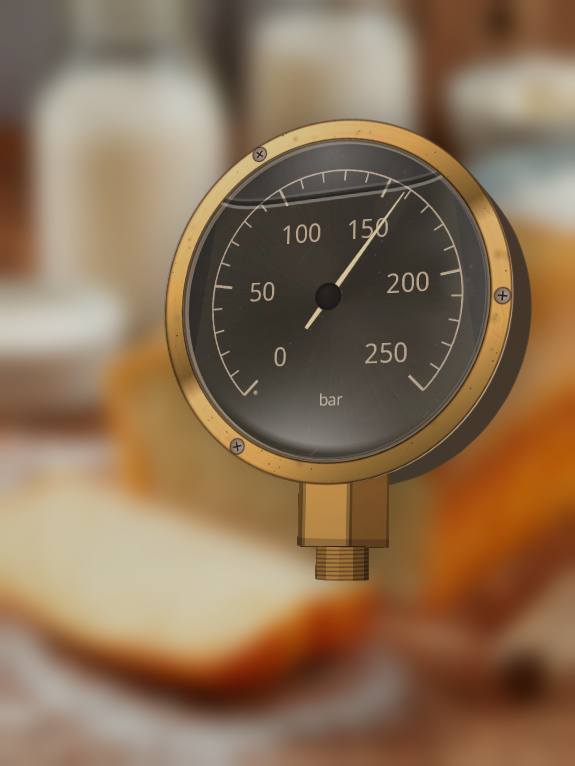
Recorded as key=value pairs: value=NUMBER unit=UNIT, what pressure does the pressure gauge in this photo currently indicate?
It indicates value=160 unit=bar
